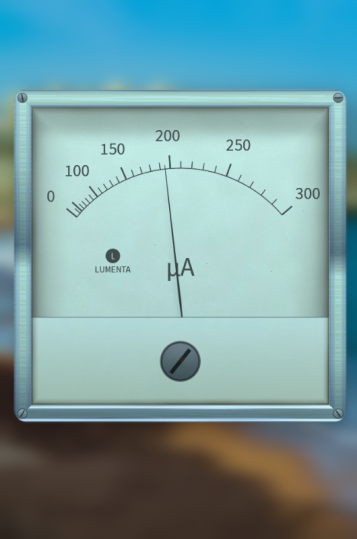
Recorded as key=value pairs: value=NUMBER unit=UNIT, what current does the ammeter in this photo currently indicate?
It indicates value=195 unit=µA
